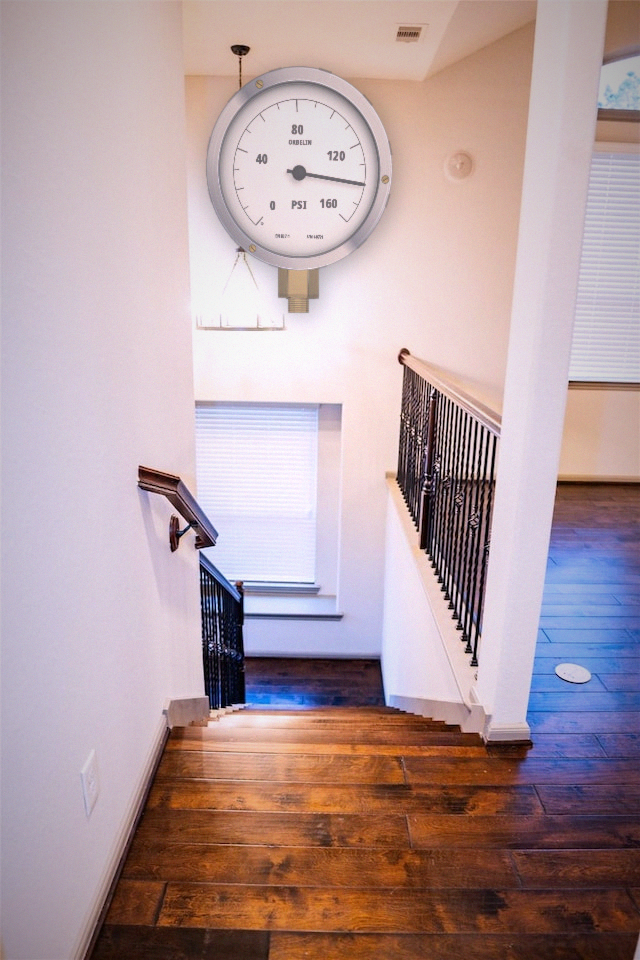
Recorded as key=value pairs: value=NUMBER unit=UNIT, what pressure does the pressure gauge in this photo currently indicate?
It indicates value=140 unit=psi
